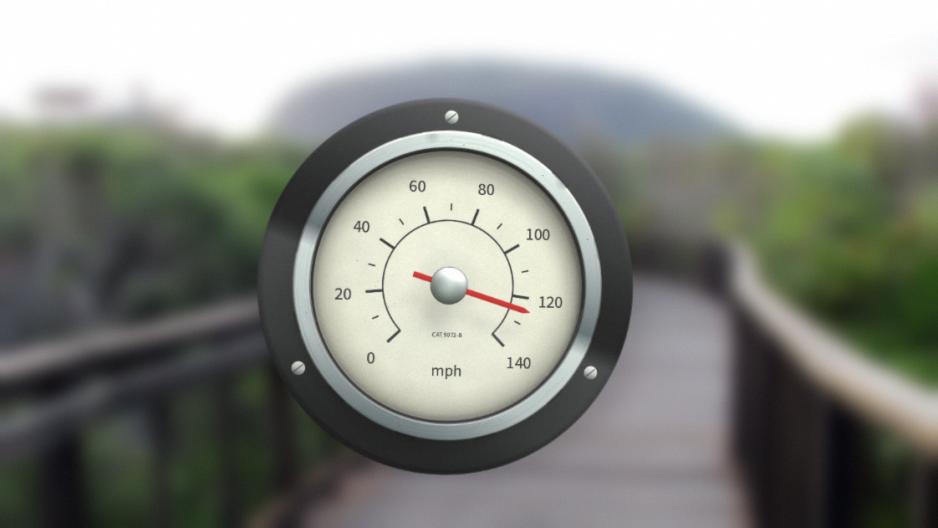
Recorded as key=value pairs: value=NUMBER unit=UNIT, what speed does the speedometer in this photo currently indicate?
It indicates value=125 unit=mph
